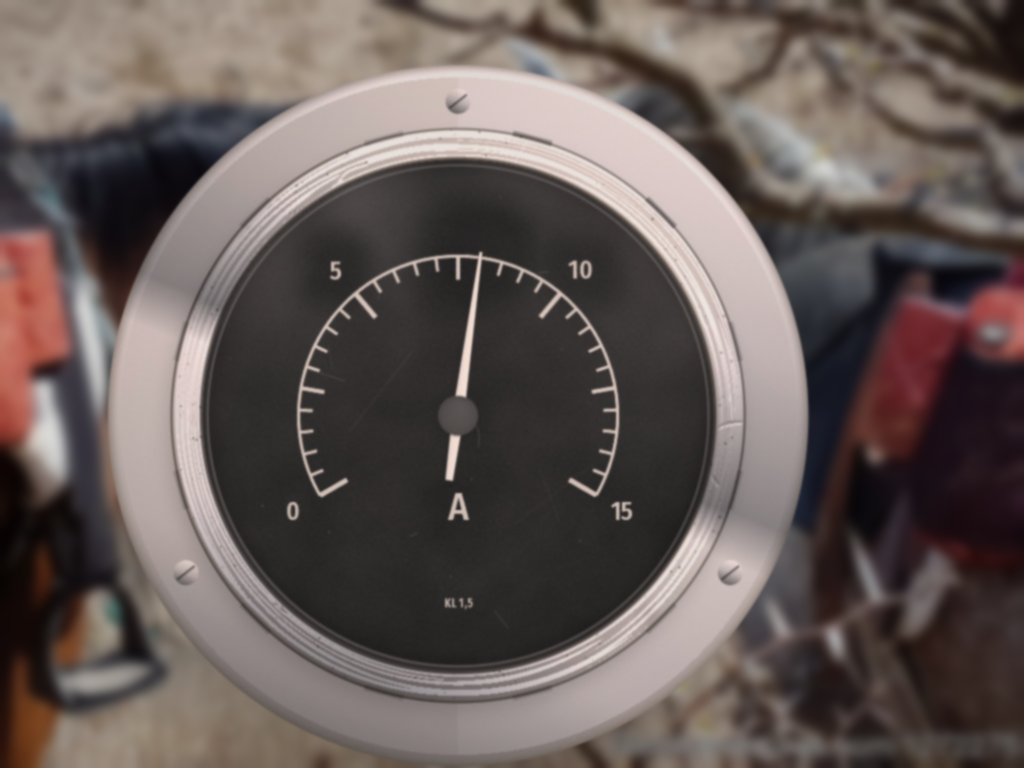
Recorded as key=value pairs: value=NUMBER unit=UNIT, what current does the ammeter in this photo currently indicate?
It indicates value=8 unit=A
